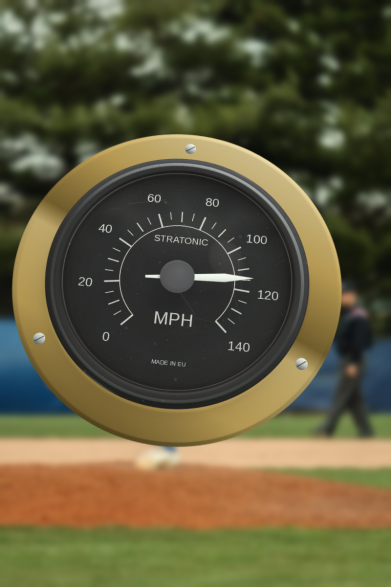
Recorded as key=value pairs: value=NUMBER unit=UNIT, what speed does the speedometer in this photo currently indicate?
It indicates value=115 unit=mph
